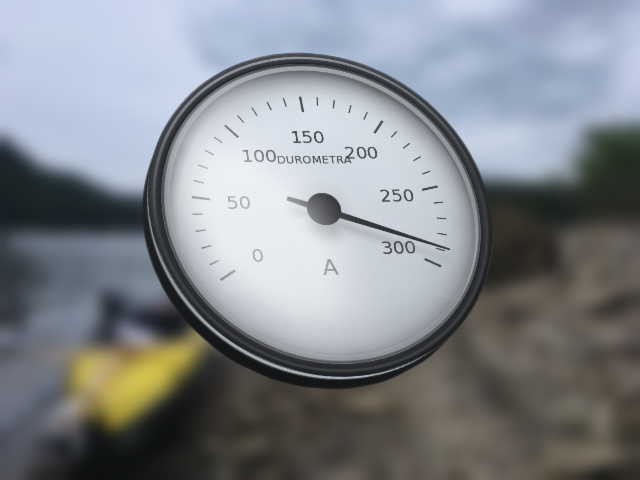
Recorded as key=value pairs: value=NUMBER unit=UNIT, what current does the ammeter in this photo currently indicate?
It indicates value=290 unit=A
